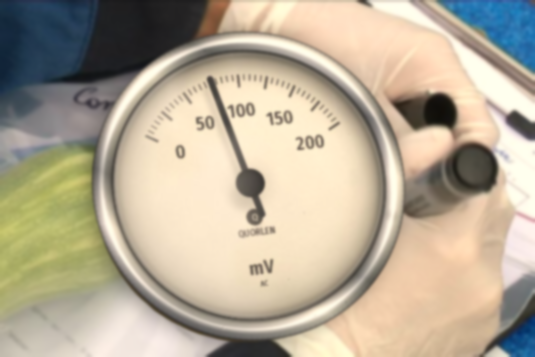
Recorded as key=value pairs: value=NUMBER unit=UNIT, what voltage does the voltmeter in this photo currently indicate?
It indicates value=75 unit=mV
